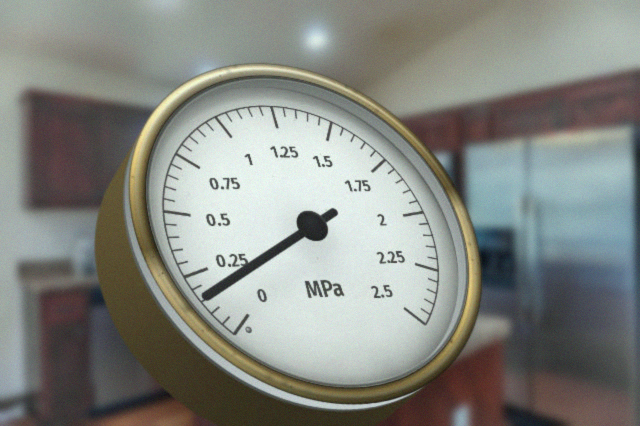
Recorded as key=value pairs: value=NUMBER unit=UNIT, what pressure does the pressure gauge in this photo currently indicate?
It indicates value=0.15 unit=MPa
